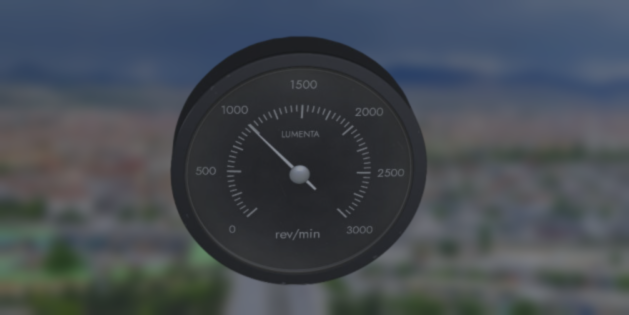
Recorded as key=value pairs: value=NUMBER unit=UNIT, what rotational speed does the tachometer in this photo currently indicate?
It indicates value=1000 unit=rpm
